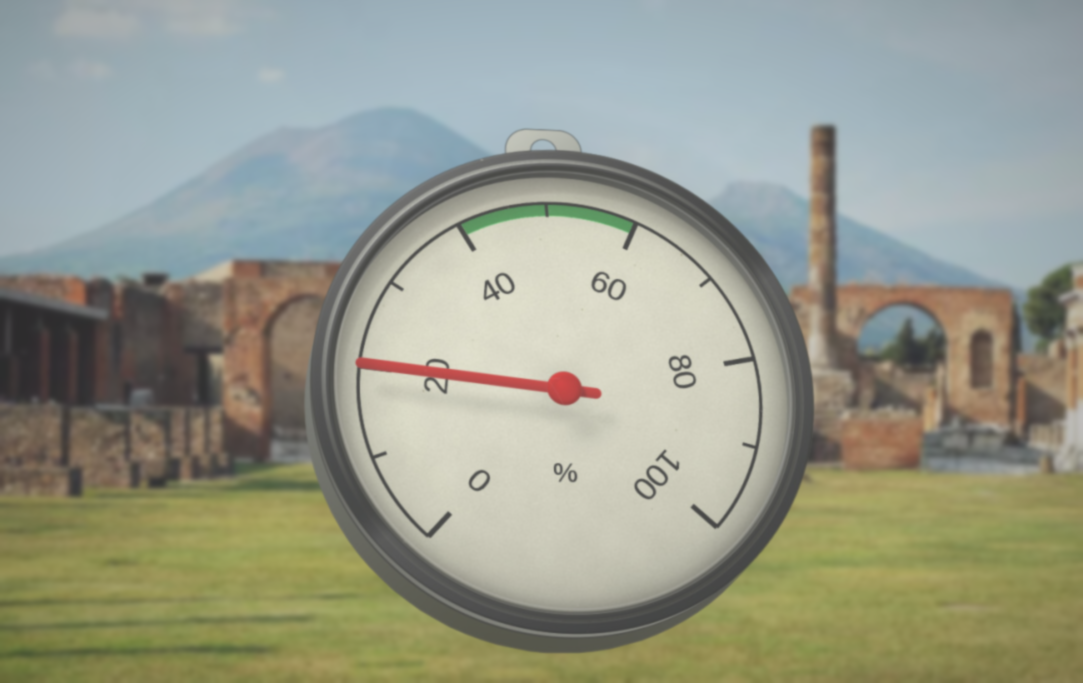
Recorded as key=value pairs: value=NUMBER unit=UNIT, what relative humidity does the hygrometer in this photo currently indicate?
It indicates value=20 unit=%
